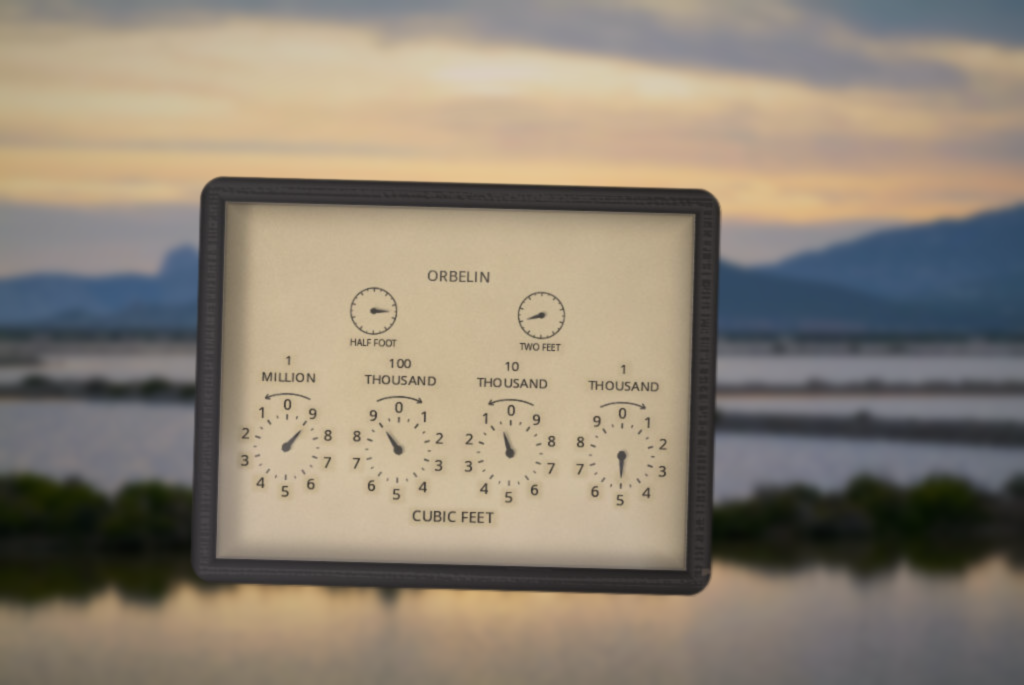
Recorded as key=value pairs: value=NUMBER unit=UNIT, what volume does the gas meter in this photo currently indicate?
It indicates value=890500 unit=ft³
